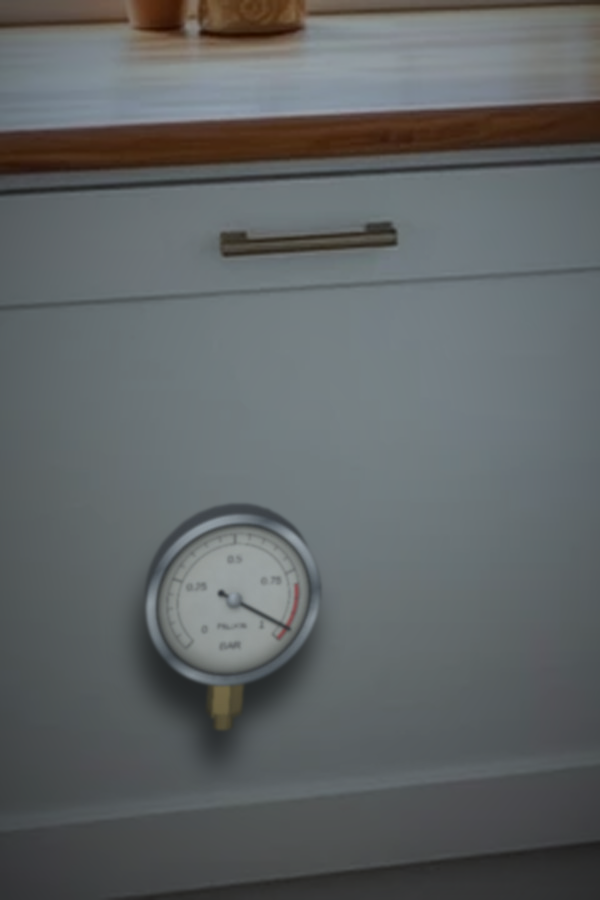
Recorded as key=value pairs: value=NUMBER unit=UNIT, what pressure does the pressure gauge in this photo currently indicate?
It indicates value=0.95 unit=bar
